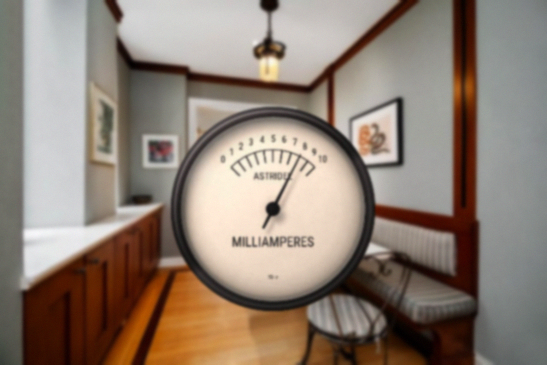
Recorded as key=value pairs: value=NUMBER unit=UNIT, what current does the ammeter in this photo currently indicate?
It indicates value=8 unit=mA
